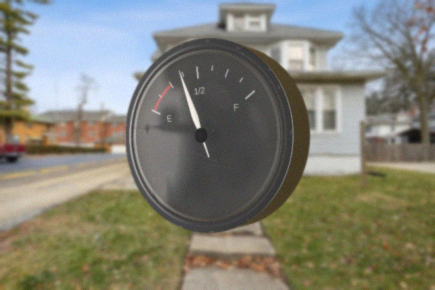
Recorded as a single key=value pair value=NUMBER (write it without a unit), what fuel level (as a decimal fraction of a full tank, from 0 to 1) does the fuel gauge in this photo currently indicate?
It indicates value=0.375
